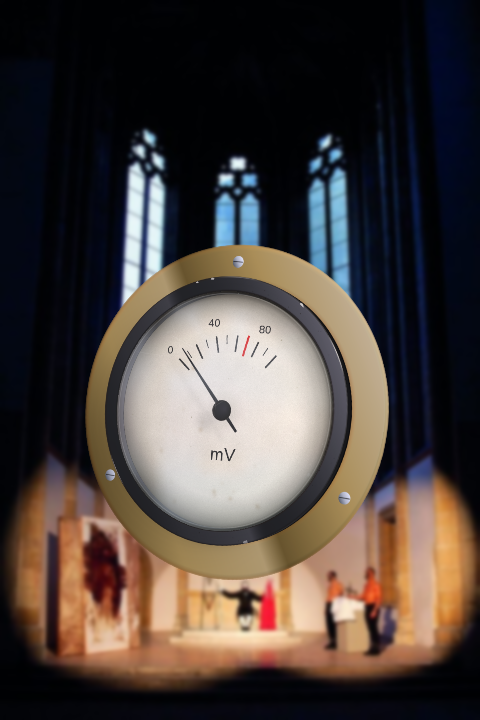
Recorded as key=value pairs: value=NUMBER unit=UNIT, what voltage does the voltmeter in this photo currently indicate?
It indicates value=10 unit=mV
